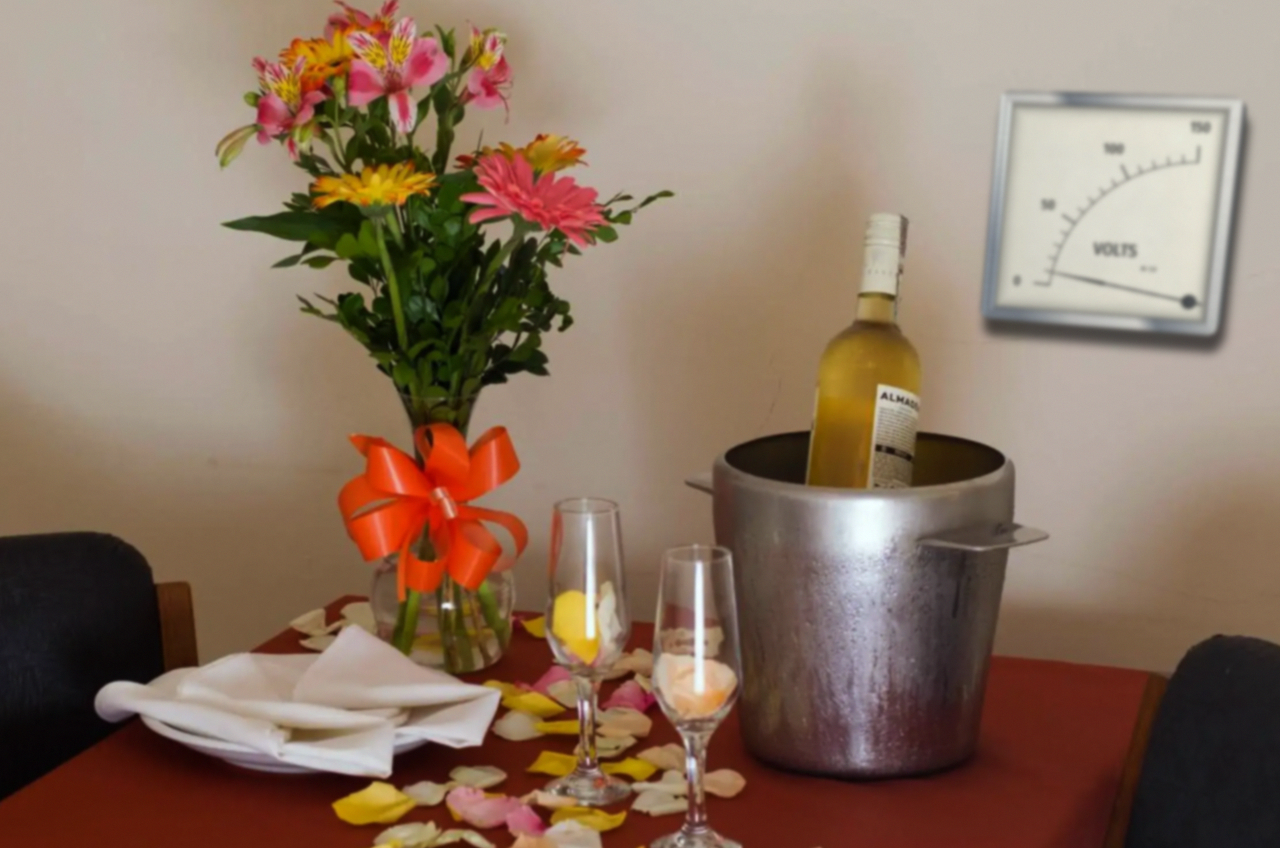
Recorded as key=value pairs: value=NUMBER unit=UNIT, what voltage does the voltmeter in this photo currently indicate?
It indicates value=10 unit=V
